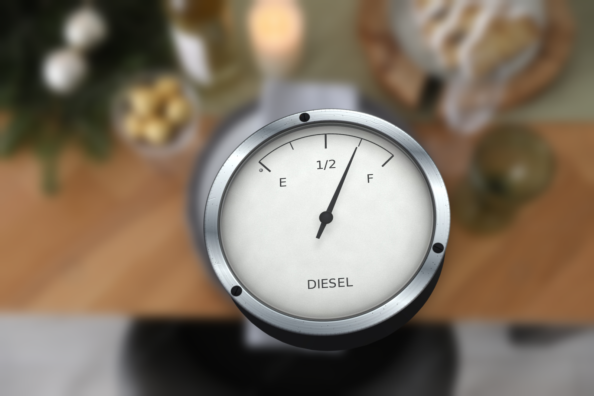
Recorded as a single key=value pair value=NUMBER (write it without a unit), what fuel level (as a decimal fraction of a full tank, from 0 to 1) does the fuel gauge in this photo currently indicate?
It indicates value=0.75
